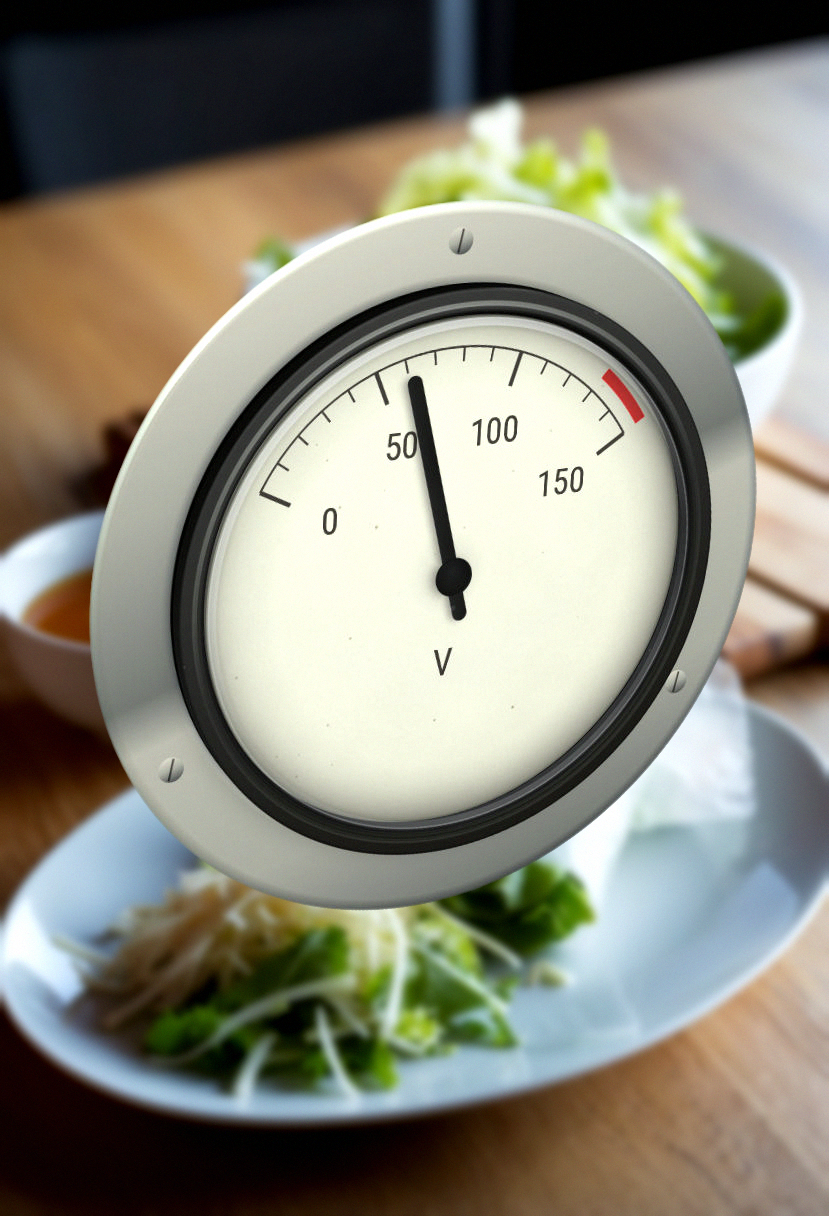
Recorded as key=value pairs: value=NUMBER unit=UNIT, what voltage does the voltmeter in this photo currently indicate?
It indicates value=60 unit=V
